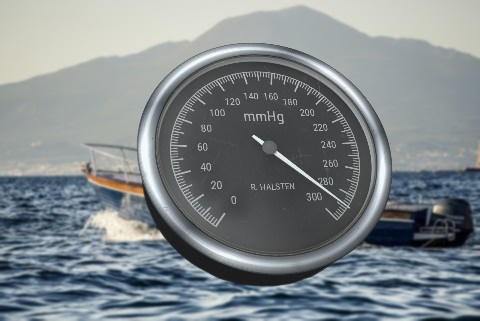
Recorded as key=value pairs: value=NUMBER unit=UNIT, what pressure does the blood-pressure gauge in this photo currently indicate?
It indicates value=290 unit=mmHg
